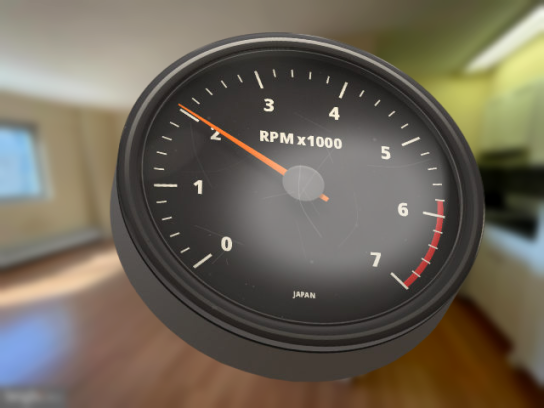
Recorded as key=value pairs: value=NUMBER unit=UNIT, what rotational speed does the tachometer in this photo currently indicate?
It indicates value=2000 unit=rpm
